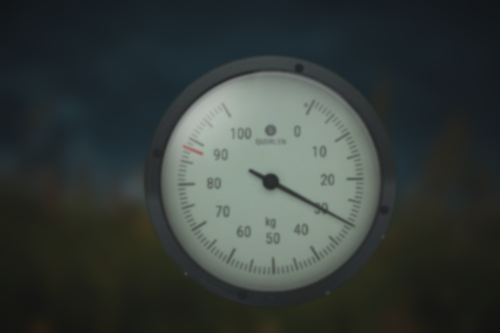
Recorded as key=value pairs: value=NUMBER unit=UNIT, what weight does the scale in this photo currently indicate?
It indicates value=30 unit=kg
